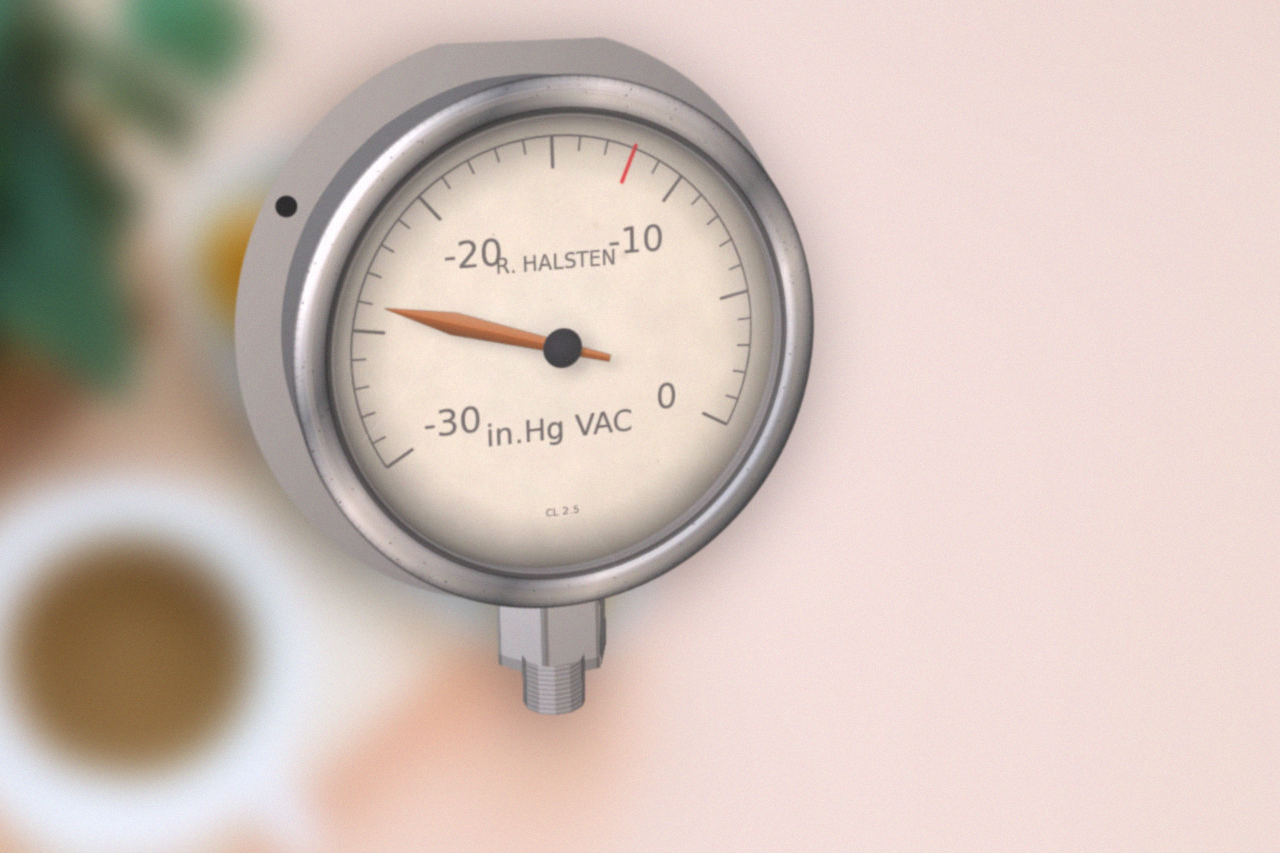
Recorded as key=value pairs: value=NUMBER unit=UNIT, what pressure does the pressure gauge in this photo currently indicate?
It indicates value=-24 unit=inHg
